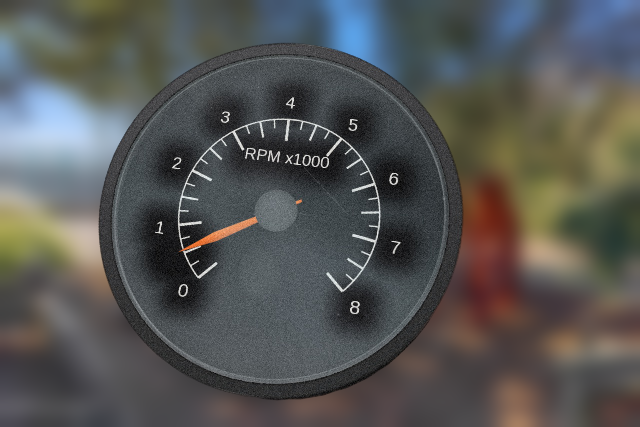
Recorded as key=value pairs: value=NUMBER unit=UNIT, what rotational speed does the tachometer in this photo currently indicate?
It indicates value=500 unit=rpm
